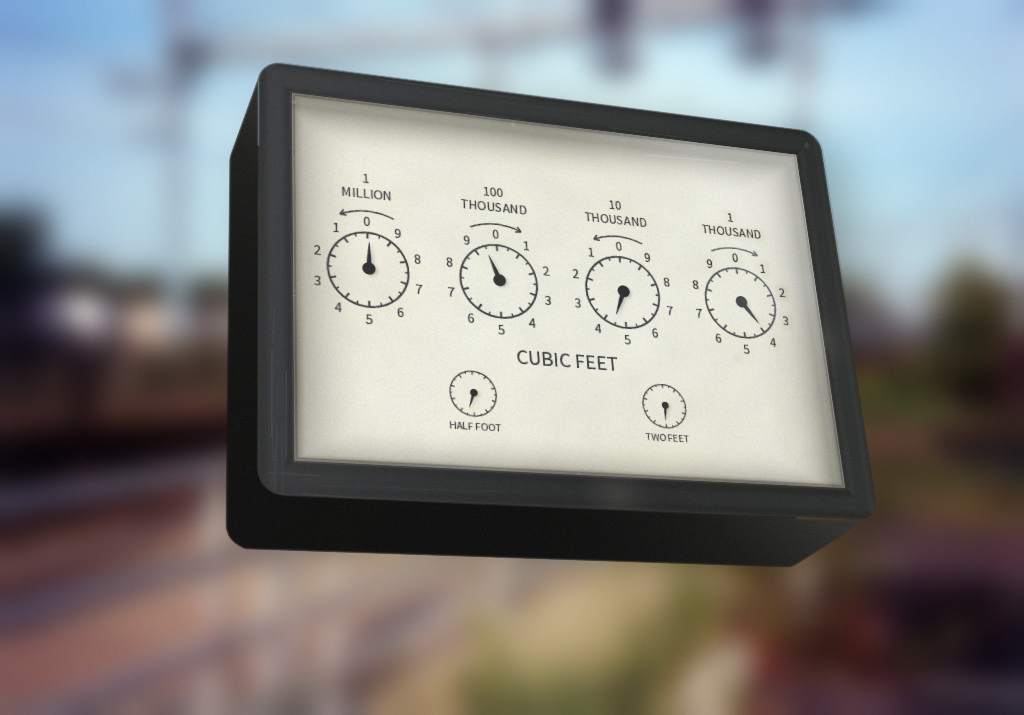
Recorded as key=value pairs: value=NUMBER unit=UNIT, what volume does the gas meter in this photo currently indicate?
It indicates value=994400 unit=ft³
